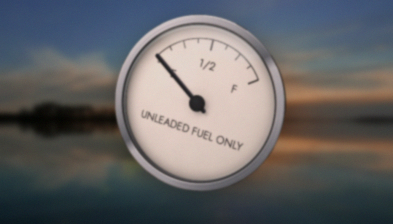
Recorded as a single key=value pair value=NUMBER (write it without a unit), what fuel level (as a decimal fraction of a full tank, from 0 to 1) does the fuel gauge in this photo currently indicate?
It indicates value=0
